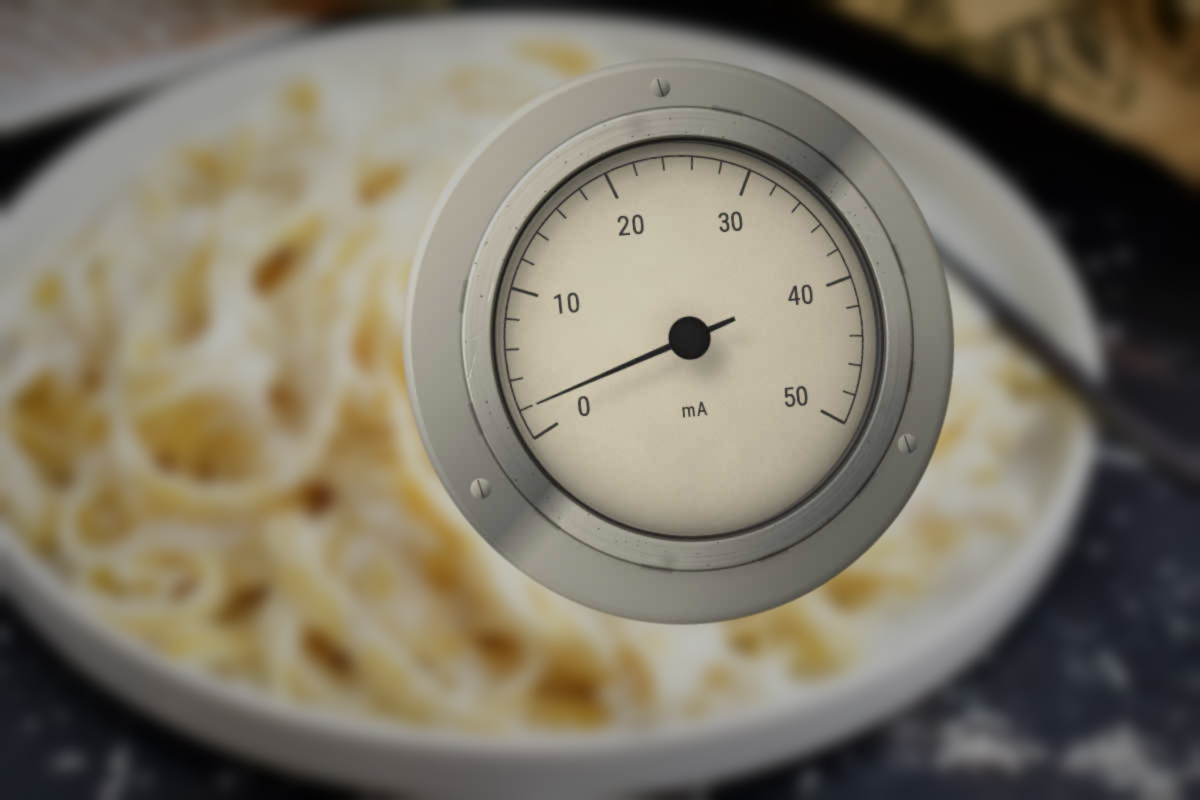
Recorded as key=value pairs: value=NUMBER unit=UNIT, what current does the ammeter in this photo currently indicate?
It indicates value=2 unit=mA
